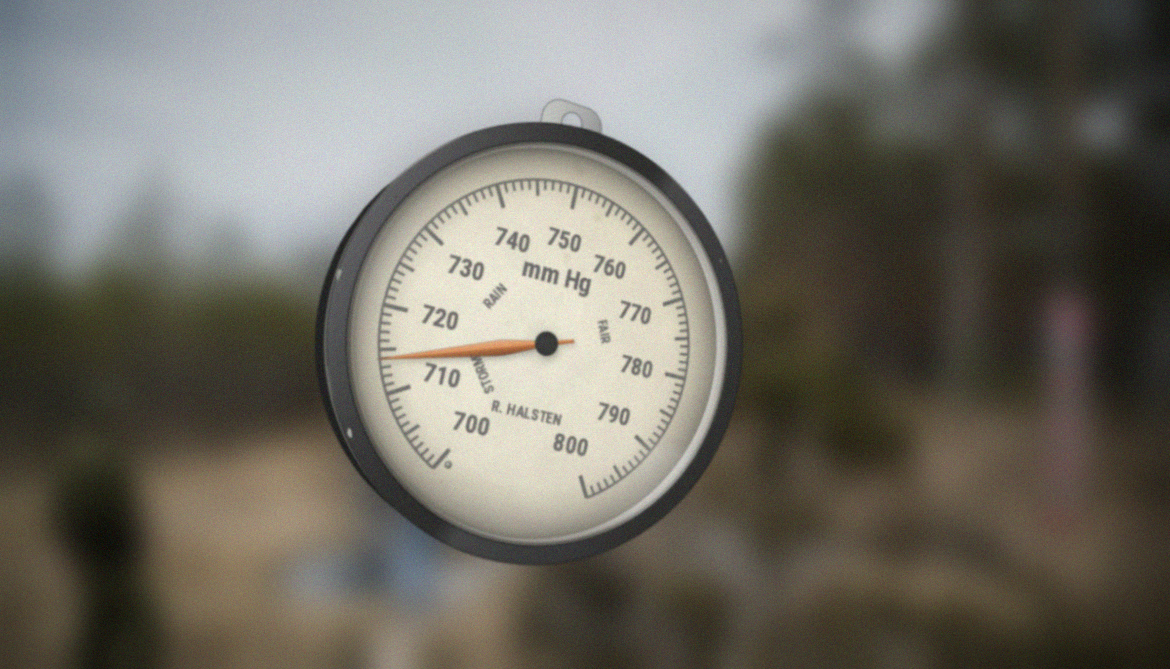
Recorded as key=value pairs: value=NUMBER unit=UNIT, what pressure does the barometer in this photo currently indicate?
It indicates value=714 unit=mmHg
